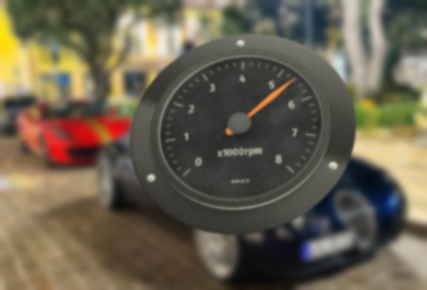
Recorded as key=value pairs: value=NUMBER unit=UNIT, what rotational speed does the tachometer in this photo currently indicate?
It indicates value=5400 unit=rpm
